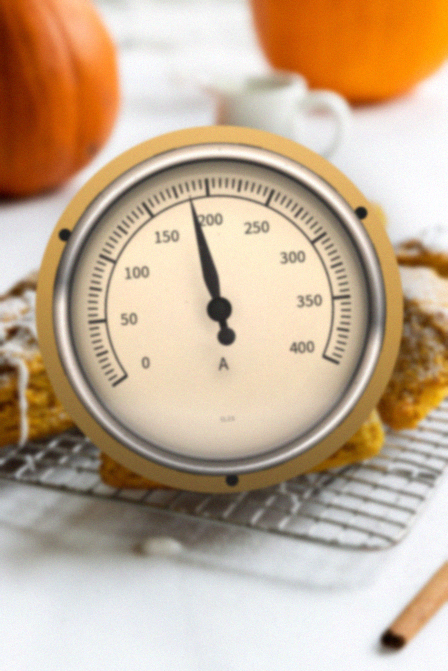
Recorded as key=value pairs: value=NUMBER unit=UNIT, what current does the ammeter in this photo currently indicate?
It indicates value=185 unit=A
